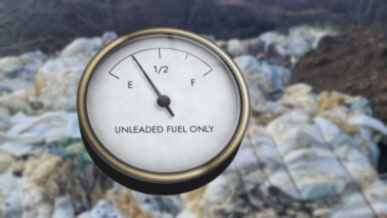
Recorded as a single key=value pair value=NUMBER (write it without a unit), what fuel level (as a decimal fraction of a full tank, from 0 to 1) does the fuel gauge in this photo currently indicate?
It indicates value=0.25
